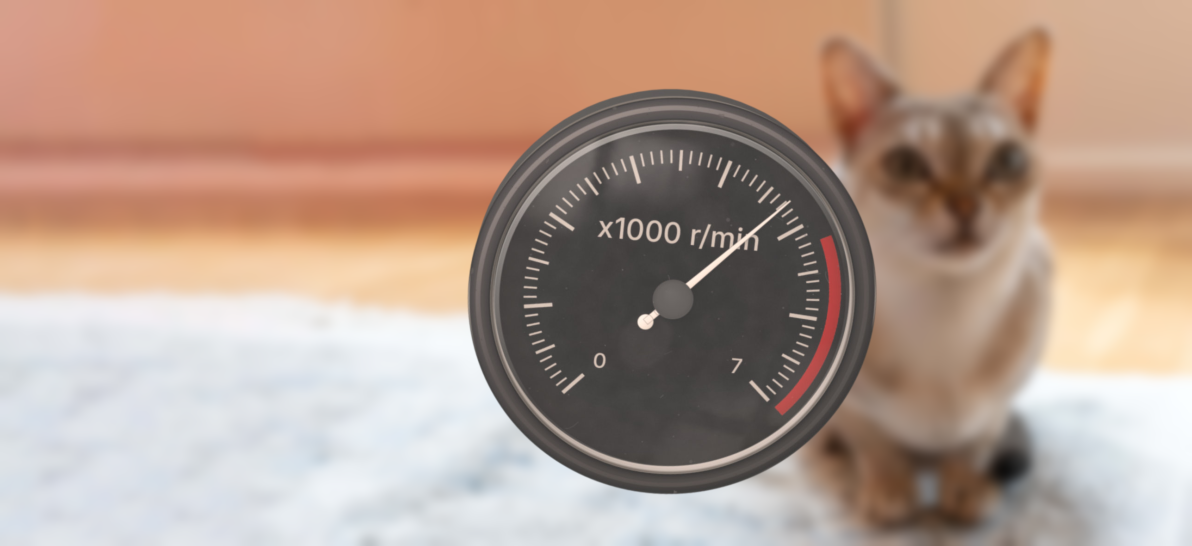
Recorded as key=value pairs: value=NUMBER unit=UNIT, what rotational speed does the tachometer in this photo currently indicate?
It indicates value=4700 unit=rpm
